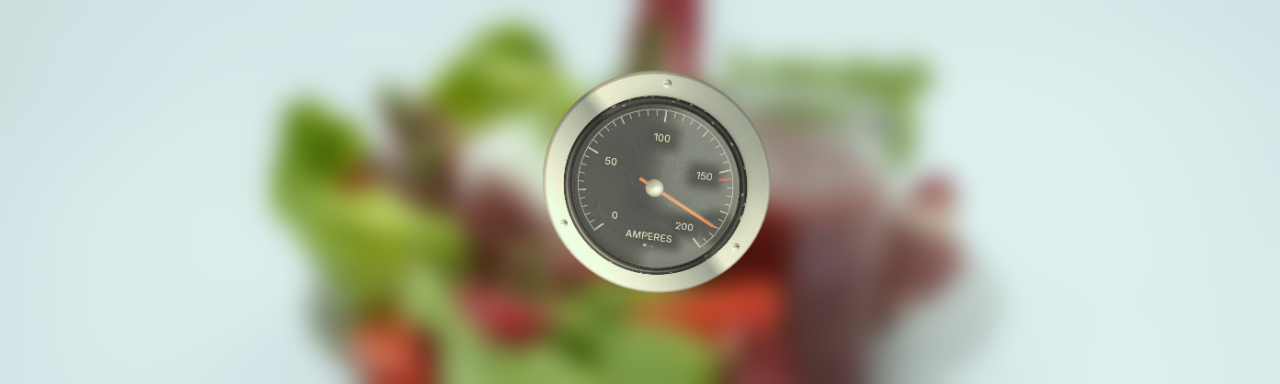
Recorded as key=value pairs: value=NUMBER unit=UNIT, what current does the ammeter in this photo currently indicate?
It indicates value=185 unit=A
